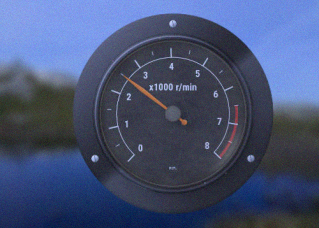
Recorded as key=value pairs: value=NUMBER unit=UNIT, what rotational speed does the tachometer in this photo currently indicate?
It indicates value=2500 unit=rpm
